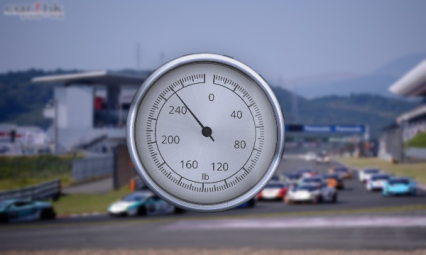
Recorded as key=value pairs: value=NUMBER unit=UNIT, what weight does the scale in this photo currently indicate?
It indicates value=250 unit=lb
